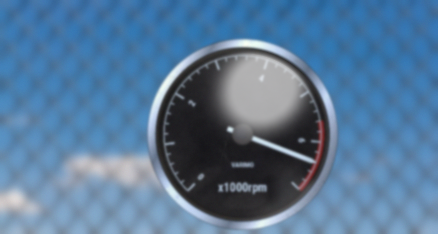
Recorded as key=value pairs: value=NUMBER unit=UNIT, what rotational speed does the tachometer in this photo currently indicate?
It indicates value=6400 unit=rpm
